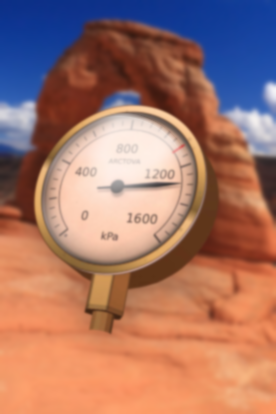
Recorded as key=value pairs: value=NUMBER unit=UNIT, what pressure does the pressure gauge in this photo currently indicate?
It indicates value=1300 unit=kPa
